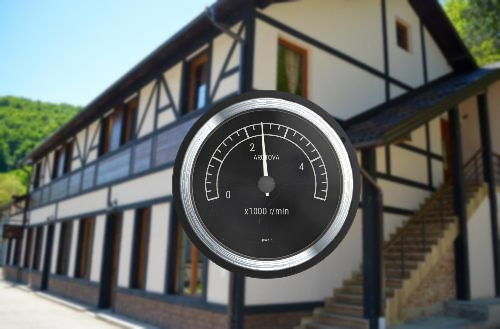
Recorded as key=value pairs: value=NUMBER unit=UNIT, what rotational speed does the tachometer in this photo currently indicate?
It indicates value=2400 unit=rpm
